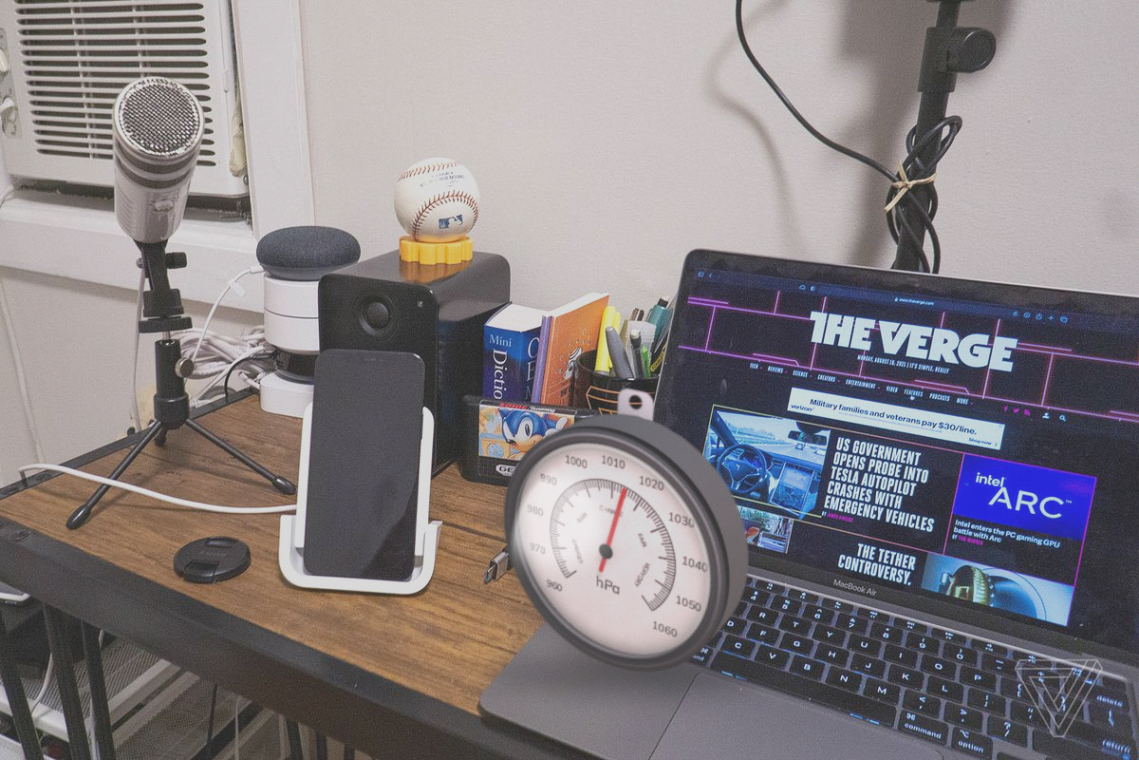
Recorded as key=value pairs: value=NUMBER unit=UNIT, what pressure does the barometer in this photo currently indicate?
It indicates value=1015 unit=hPa
